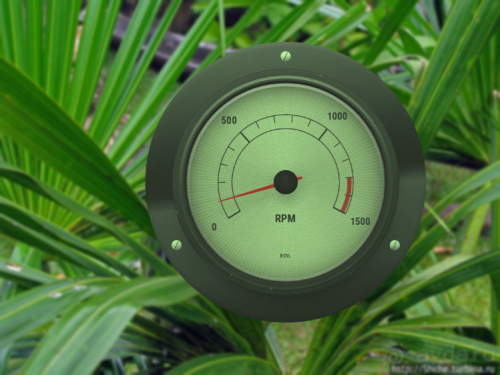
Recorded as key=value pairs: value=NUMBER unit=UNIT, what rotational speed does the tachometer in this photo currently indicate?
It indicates value=100 unit=rpm
